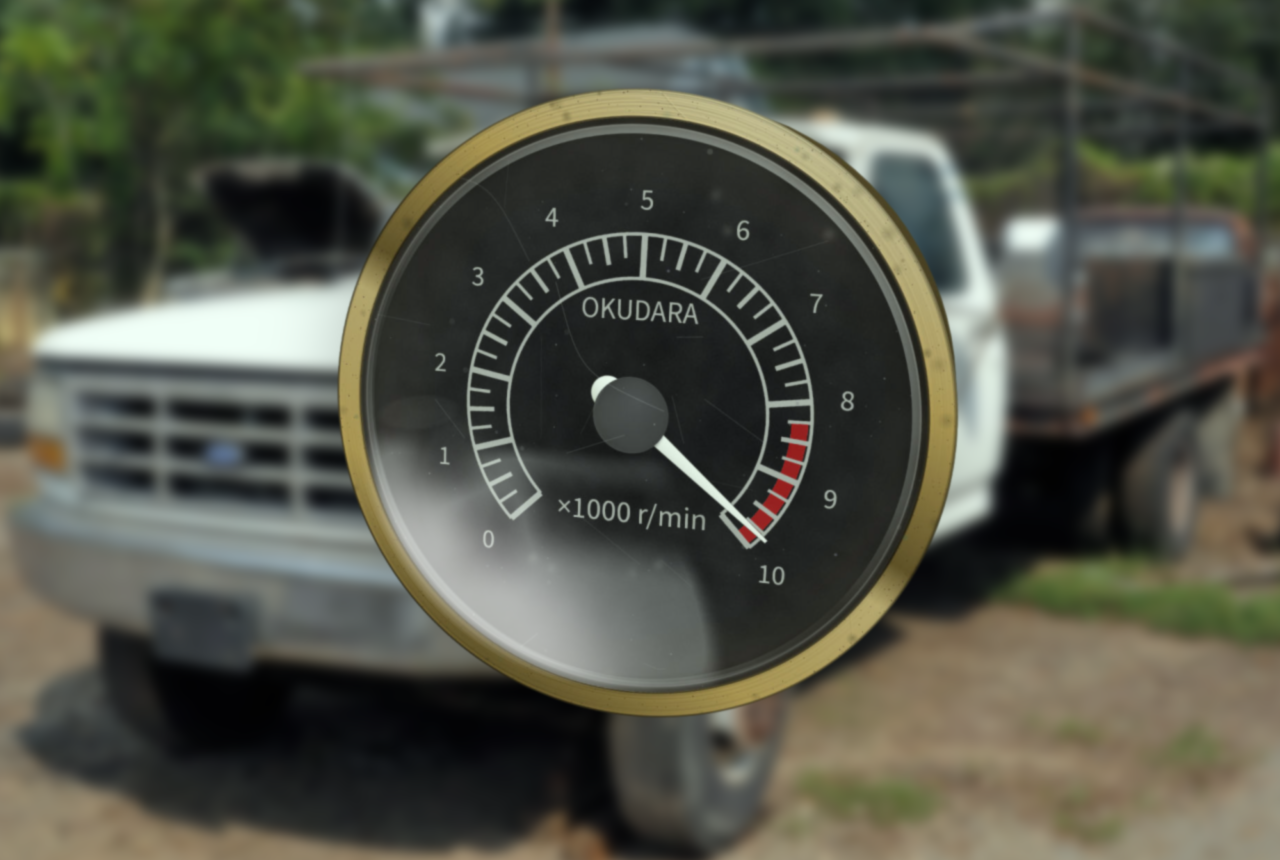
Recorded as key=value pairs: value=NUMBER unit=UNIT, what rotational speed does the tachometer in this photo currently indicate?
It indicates value=9750 unit=rpm
